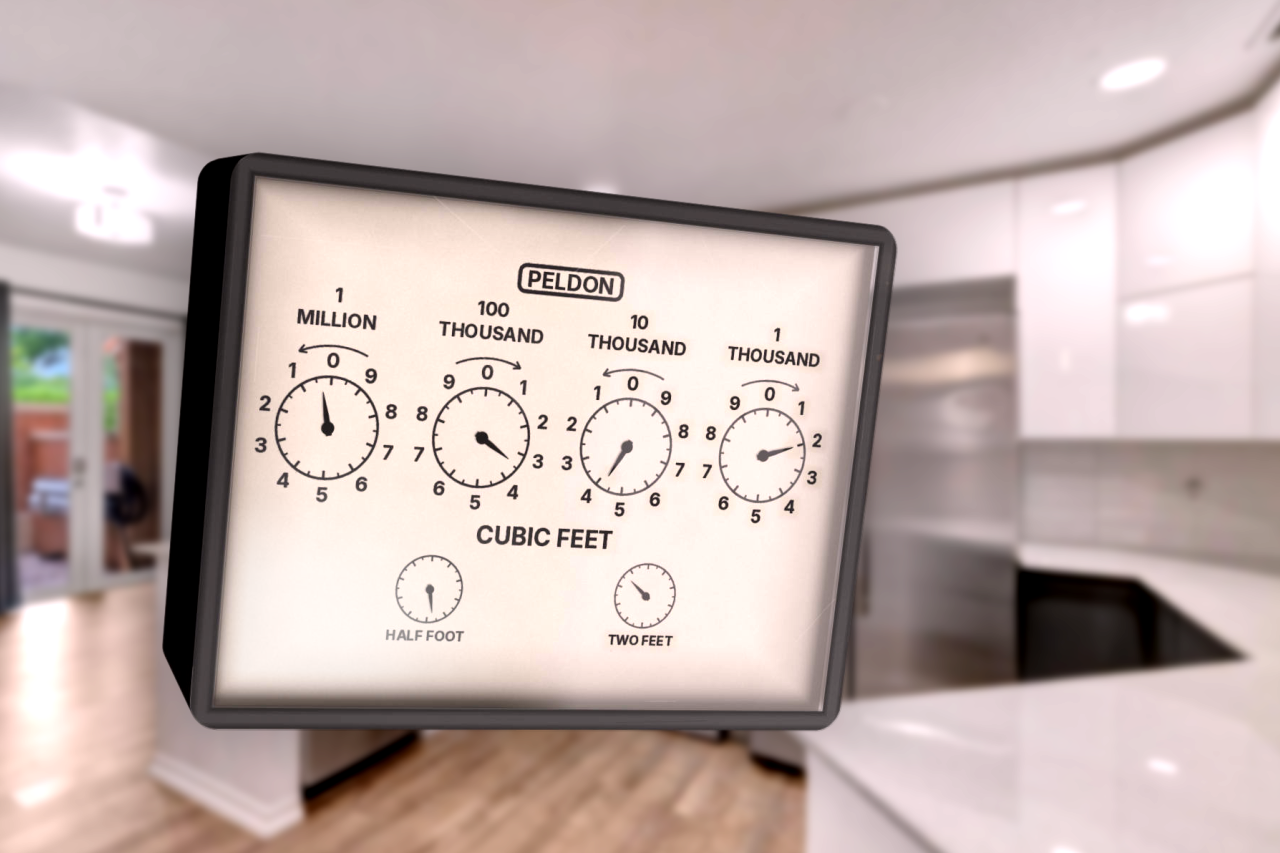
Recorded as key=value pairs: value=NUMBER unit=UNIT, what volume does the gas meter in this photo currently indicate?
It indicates value=34200 unit=ft³
